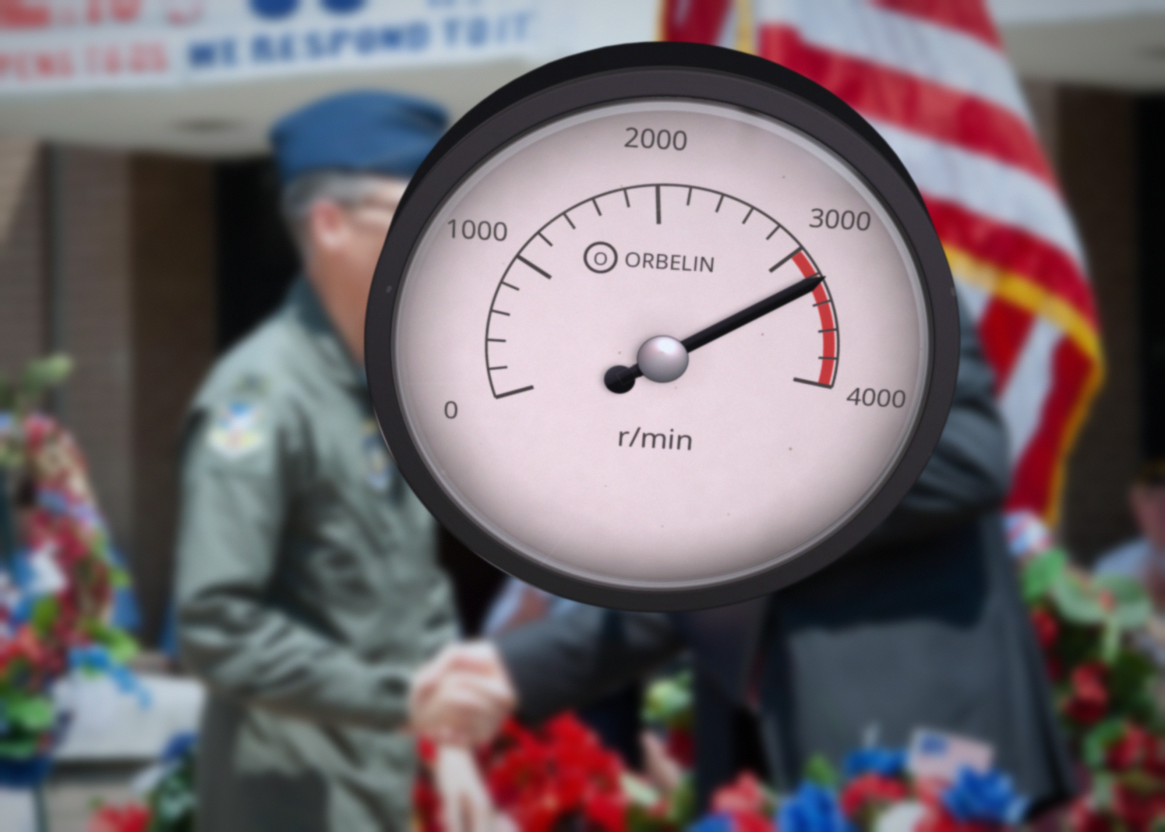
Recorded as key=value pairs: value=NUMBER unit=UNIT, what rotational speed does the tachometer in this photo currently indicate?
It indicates value=3200 unit=rpm
